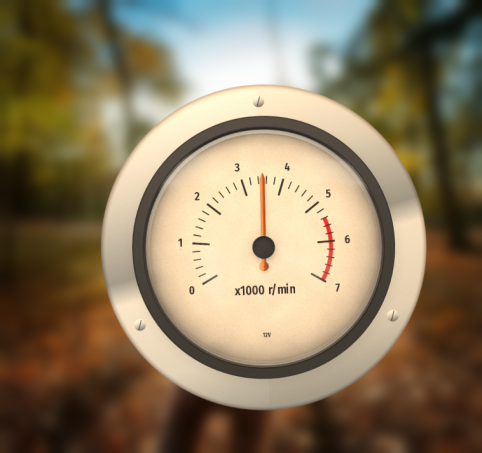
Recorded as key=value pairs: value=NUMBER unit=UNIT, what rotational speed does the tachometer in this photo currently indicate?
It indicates value=3500 unit=rpm
